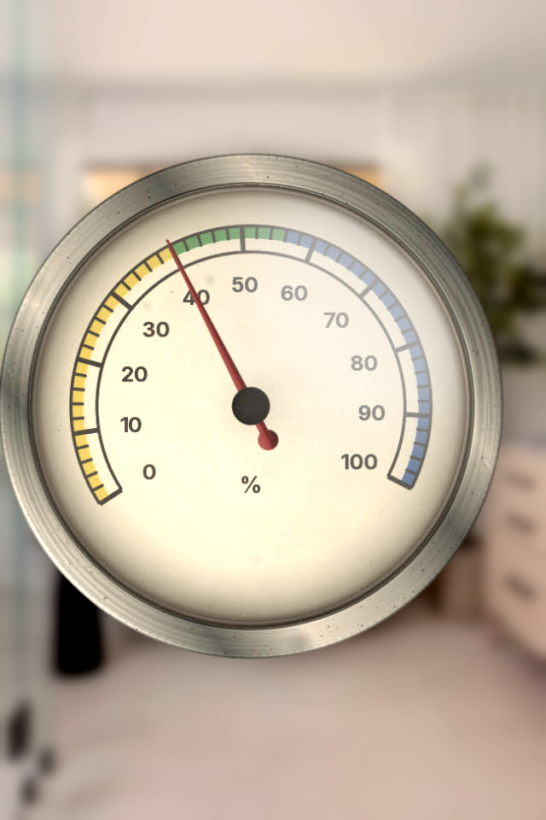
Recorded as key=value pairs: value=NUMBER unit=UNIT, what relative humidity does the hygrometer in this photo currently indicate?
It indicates value=40 unit=%
